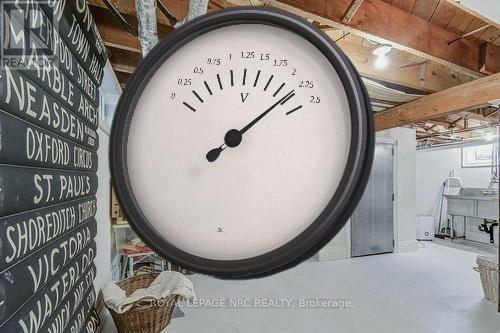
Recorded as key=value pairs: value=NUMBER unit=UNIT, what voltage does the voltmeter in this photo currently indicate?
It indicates value=2.25 unit=V
